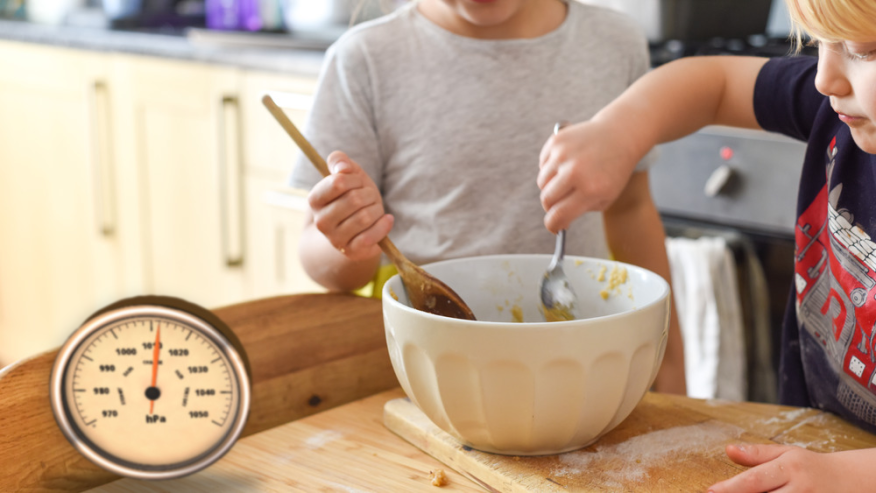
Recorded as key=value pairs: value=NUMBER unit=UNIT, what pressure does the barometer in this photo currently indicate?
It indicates value=1012 unit=hPa
